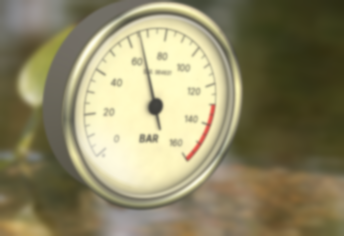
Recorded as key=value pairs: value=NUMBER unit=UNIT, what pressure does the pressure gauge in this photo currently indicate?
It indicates value=65 unit=bar
